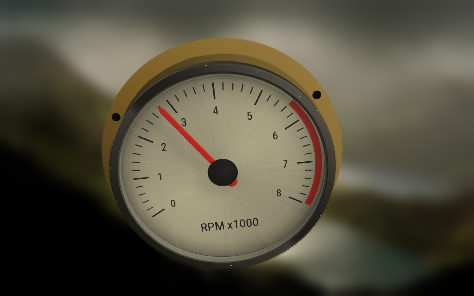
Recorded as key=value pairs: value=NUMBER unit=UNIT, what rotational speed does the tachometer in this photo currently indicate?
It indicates value=2800 unit=rpm
